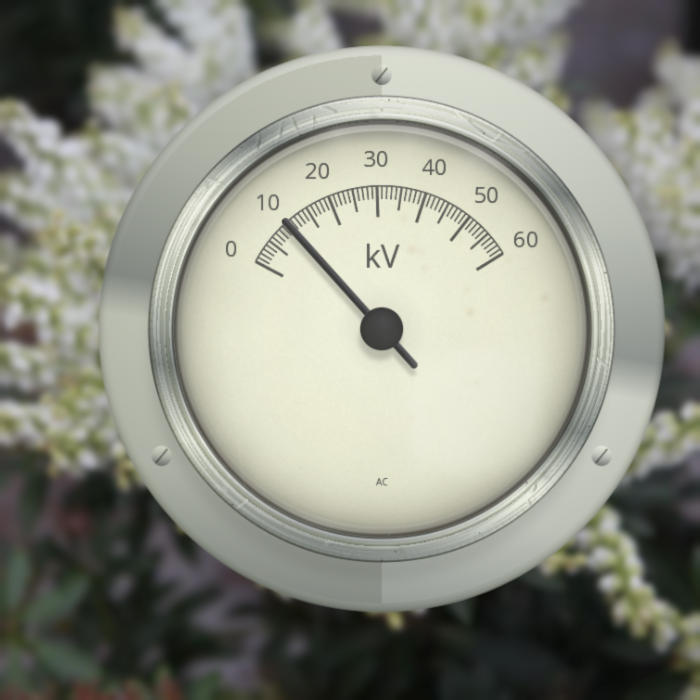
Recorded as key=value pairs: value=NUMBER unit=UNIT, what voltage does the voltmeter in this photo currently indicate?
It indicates value=10 unit=kV
